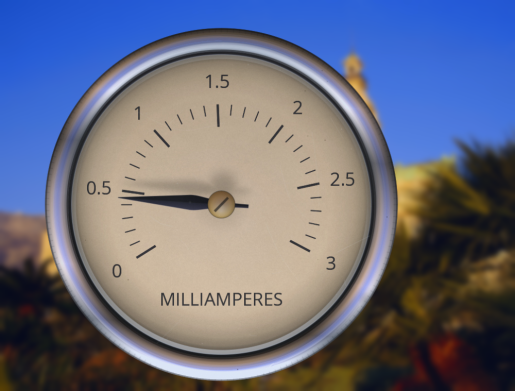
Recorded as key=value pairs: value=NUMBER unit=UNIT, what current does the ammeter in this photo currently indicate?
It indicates value=0.45 unit=mA
